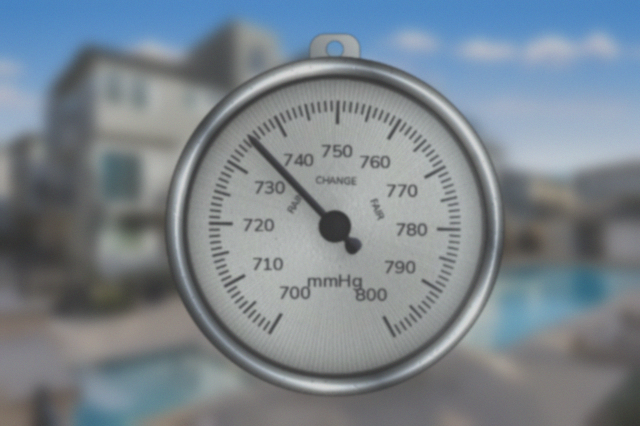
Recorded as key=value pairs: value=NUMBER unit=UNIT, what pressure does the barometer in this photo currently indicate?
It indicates value=735 unit=mmHg
